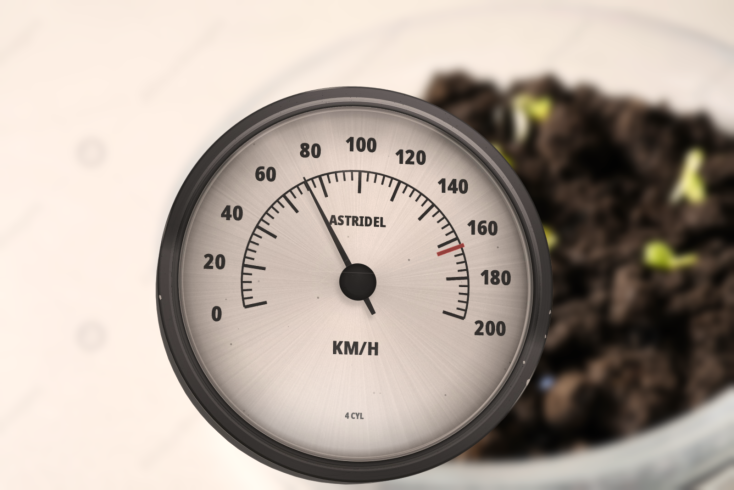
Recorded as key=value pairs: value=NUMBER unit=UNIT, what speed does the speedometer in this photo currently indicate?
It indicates value=72 unit=km/h
